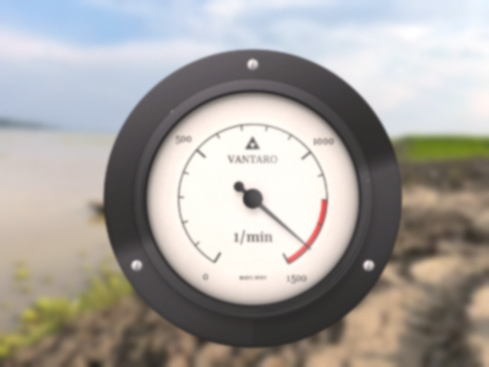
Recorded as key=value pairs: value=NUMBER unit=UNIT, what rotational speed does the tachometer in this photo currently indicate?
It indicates value=1400 unit=rpm
